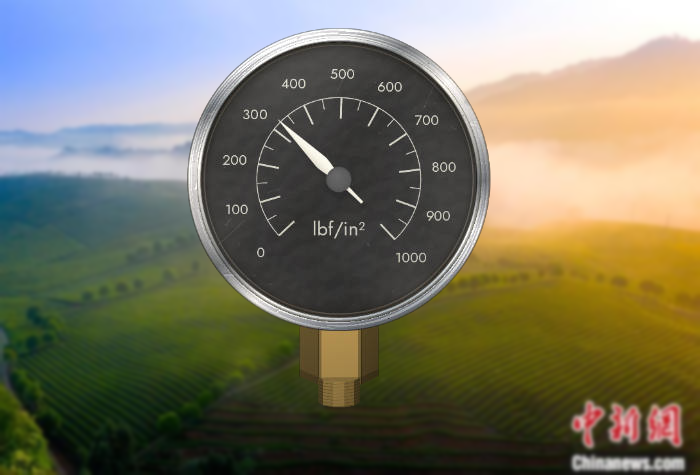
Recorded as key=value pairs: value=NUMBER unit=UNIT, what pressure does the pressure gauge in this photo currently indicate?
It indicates value=325 unit=psi
